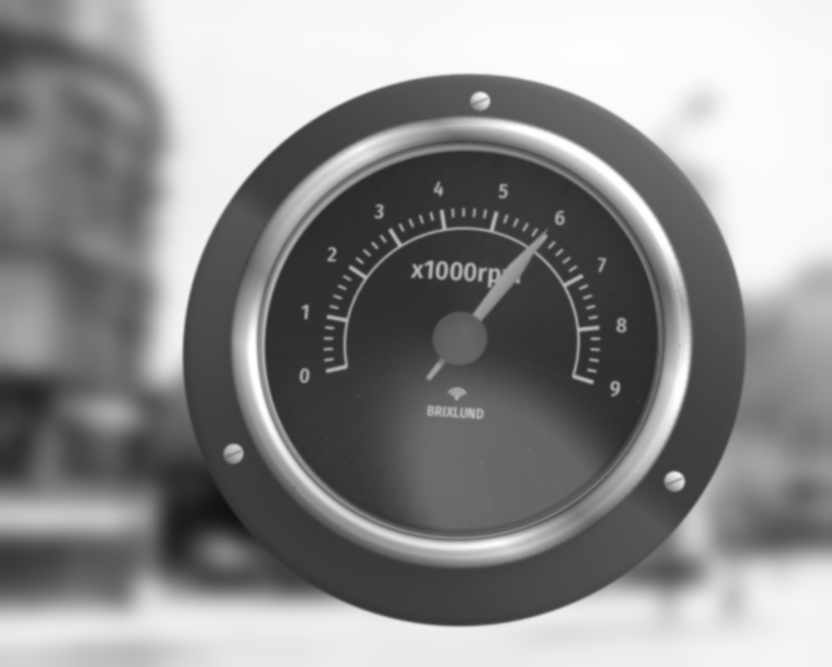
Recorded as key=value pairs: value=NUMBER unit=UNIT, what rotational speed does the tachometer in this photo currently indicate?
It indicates value=6000 unit=rpm
